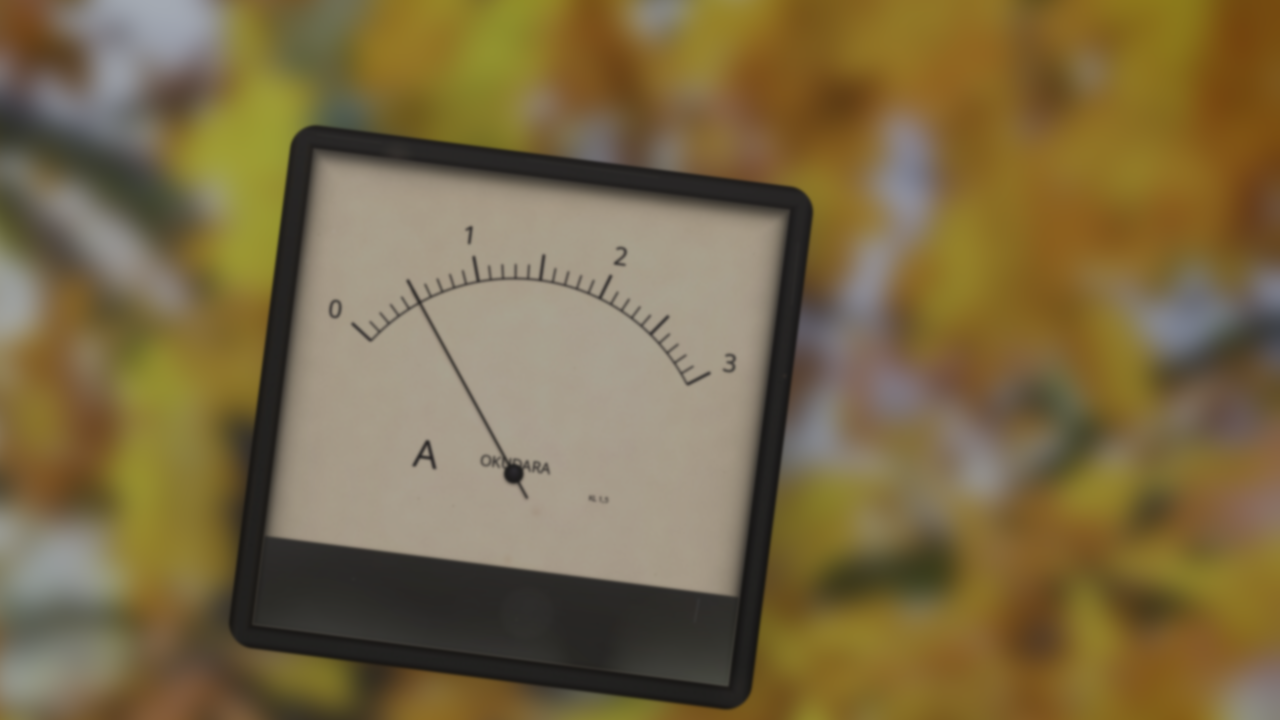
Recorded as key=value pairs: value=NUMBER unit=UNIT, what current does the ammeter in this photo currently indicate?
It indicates value=0.5 unit=A
